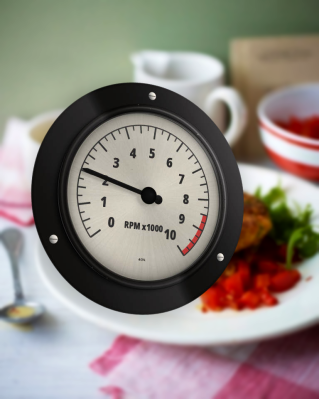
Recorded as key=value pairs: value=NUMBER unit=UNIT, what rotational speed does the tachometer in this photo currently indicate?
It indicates value=2000 unit=rpm
